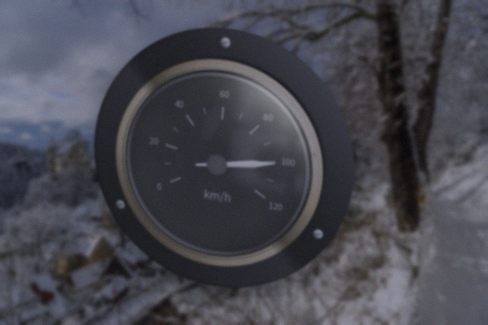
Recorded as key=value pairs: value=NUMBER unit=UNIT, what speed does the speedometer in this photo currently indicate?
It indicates value=100 unit=km/h
